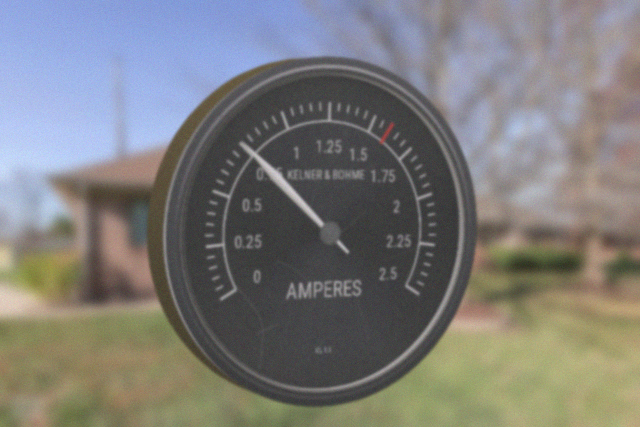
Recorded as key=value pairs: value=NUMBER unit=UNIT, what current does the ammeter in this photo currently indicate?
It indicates value=0.75 unit=A
